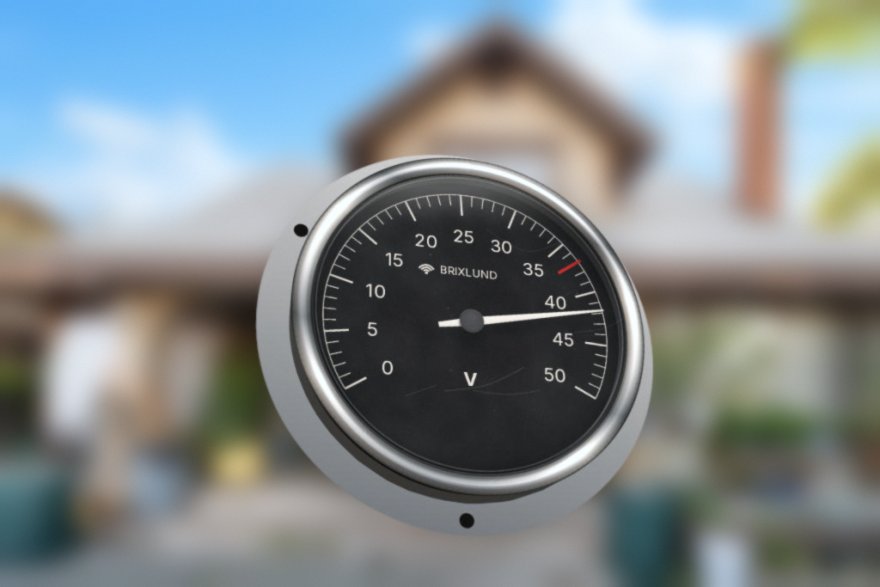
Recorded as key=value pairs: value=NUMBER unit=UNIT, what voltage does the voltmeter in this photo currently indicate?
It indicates value=42 unit=V
